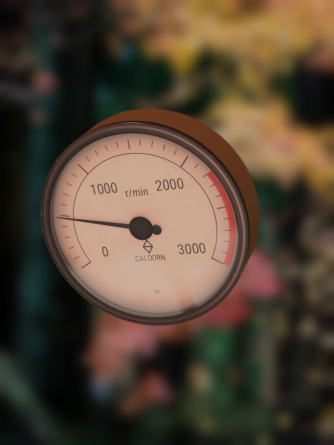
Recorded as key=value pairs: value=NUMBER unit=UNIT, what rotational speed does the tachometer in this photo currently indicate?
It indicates value=500 unit=rpm
